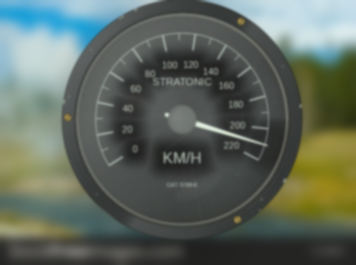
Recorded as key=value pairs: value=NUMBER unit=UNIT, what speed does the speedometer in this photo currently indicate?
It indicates value=210 unit=km/h
